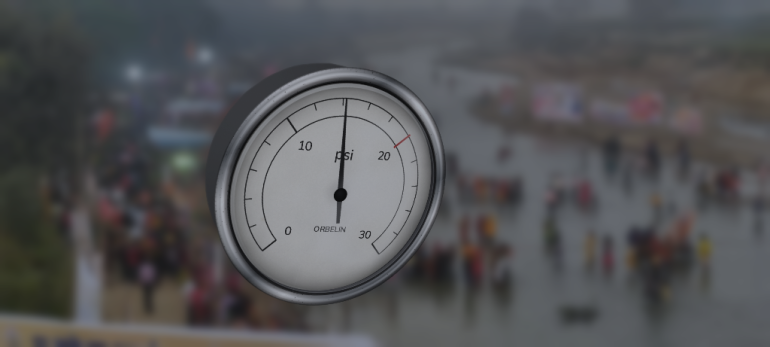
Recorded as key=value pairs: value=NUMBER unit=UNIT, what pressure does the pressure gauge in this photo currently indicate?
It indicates value=14 unit=psi
